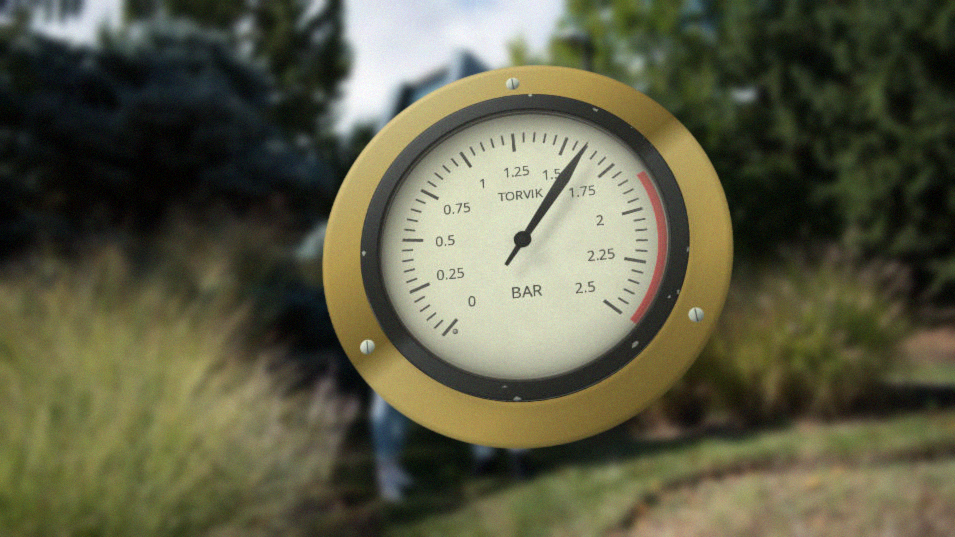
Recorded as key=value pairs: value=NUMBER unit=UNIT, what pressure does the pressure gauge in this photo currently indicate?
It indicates value=1.6 unit=bar
